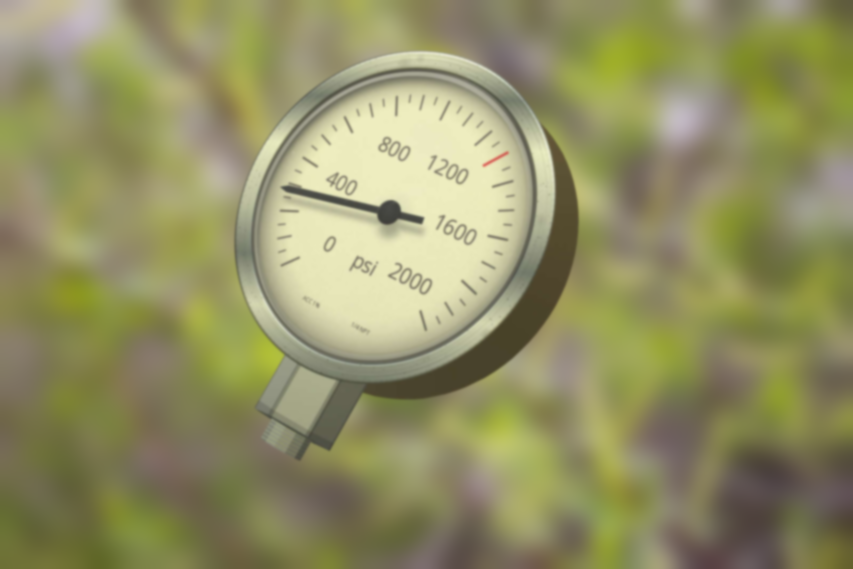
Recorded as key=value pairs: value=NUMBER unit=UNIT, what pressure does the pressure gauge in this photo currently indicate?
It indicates value=275 unit=psi
